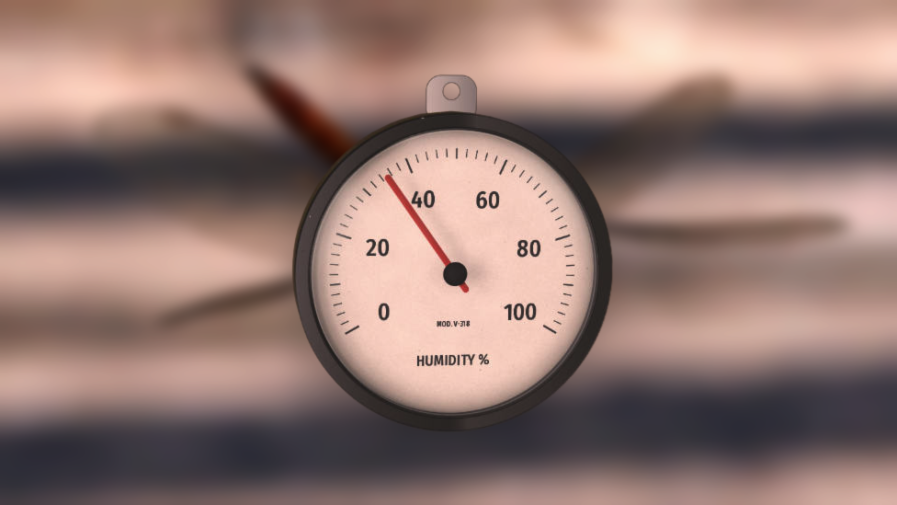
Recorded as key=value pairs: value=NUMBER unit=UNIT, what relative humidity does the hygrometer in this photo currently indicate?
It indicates value=35 unit=%
